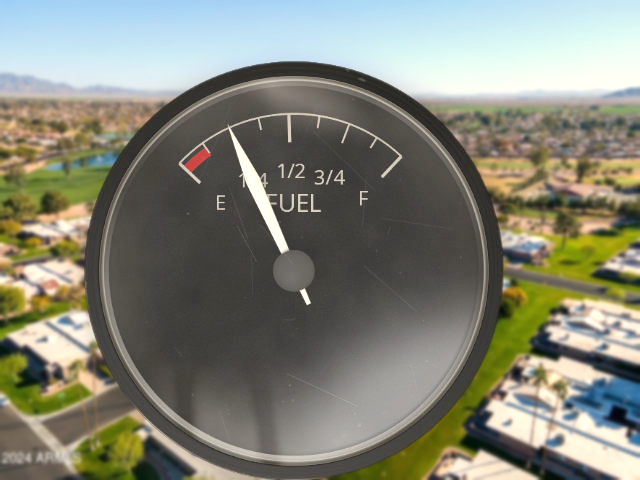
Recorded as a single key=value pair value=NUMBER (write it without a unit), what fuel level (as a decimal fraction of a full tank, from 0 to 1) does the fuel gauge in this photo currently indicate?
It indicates value=0.25
